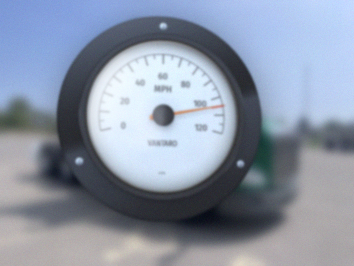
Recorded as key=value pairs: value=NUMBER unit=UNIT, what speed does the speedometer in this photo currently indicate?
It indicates value=105 unit=mph
